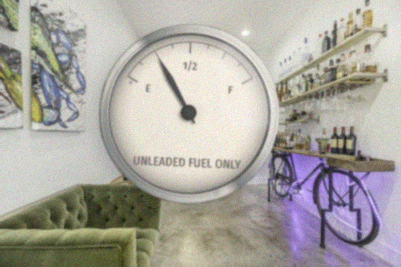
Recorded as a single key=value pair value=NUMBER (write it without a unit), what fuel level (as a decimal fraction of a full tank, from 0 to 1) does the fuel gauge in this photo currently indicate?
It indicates value=0.25
